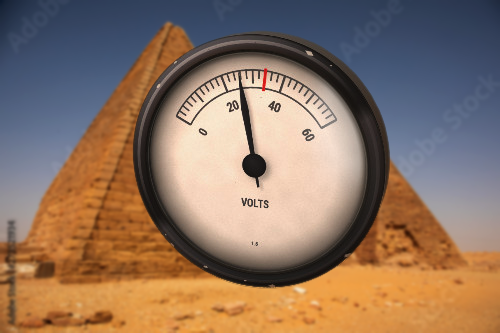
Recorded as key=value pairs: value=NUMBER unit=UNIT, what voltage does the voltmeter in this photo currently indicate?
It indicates value=26 unit=V
